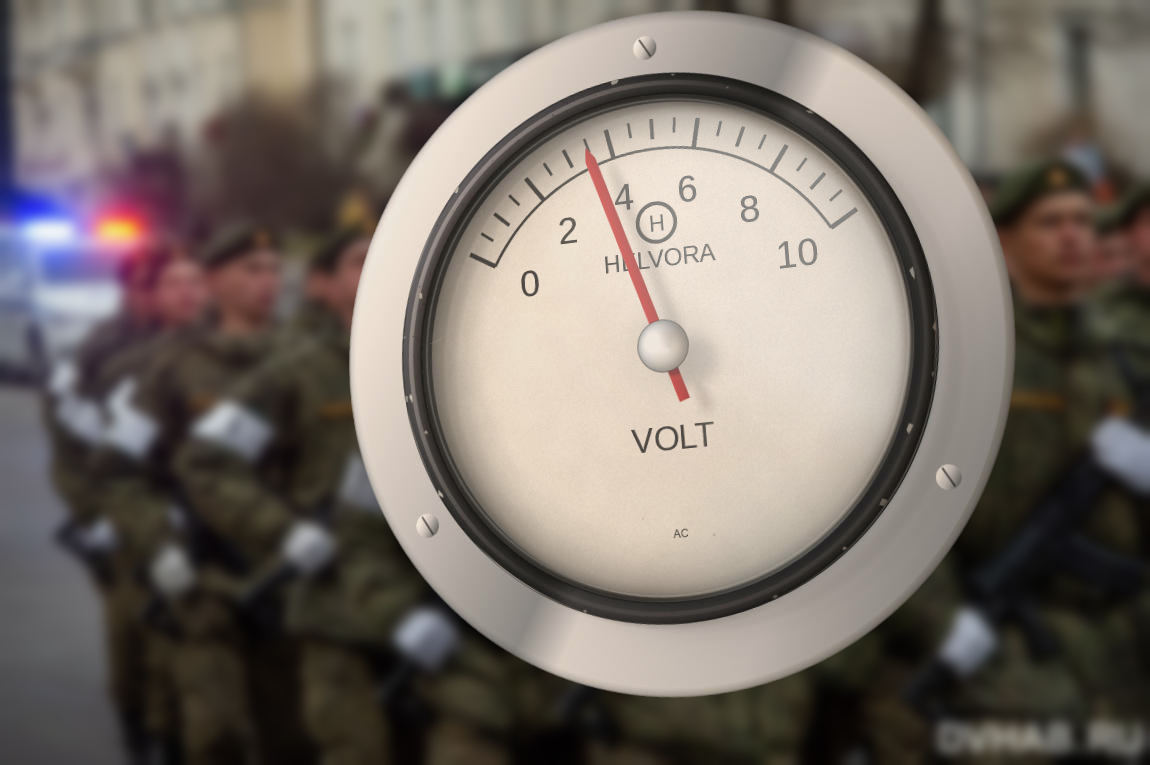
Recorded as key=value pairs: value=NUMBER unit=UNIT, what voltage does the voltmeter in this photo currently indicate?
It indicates value=3.5 unit=V
